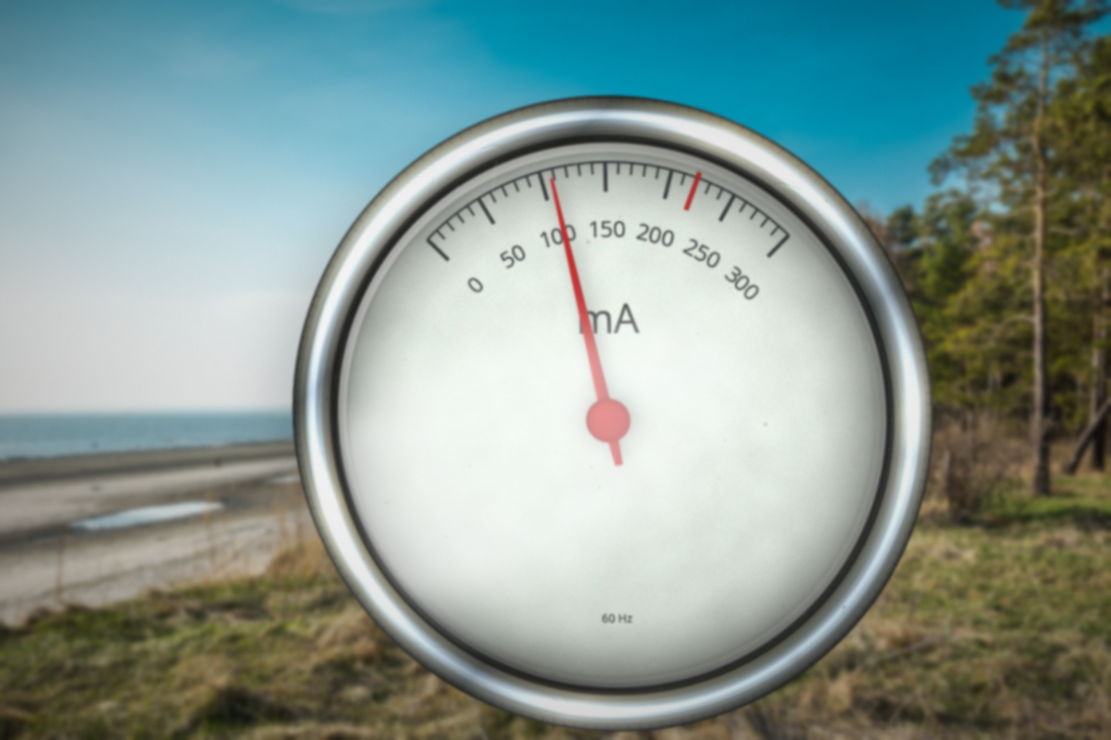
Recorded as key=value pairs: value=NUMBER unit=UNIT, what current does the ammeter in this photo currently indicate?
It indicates value=110 unit=mA
